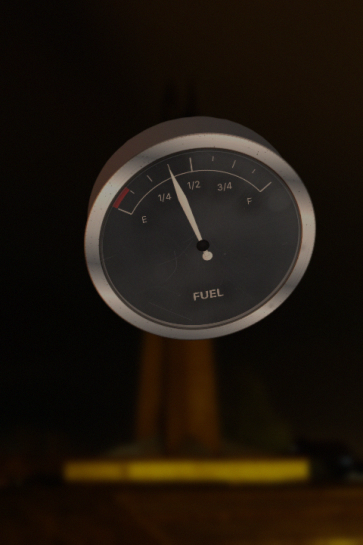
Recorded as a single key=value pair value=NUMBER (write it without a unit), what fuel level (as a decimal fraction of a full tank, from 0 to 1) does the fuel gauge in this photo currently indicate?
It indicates value=0.375
